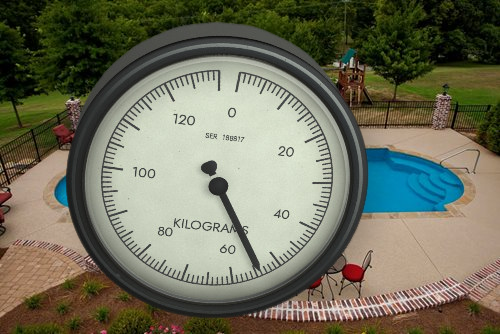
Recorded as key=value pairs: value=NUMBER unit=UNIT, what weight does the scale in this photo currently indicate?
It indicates value=54 unit=kg
